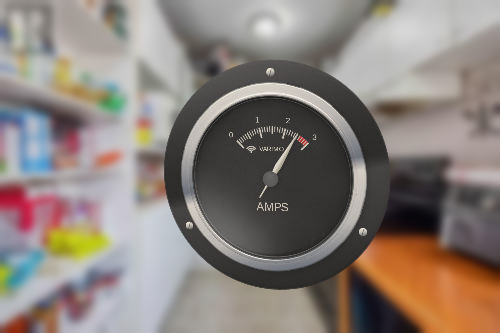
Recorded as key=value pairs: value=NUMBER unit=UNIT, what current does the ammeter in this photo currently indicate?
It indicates value=2.5 unit=A
